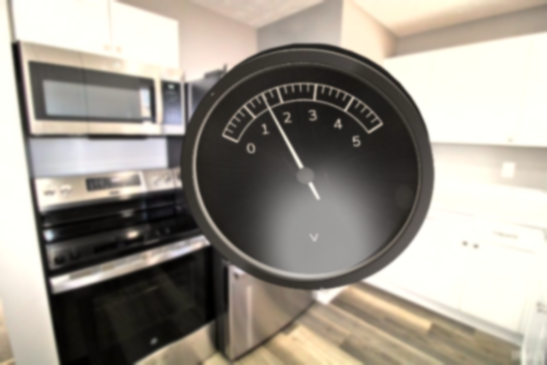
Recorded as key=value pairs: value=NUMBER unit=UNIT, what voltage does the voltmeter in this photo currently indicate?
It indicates value=1.6 unit=V
